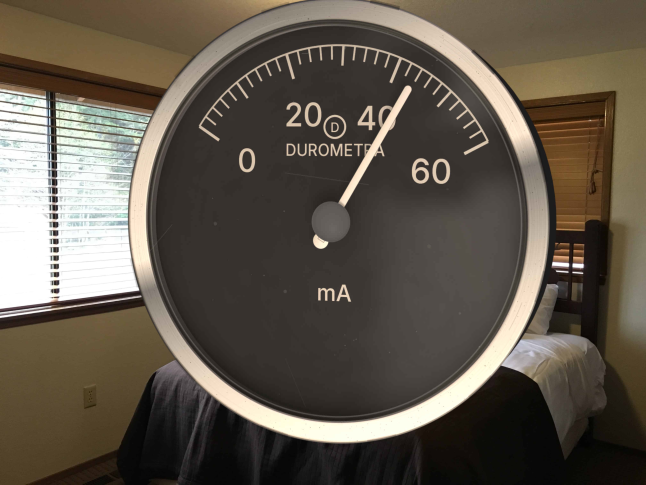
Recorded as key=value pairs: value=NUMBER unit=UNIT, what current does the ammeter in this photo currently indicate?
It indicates value=44 unit=mA
